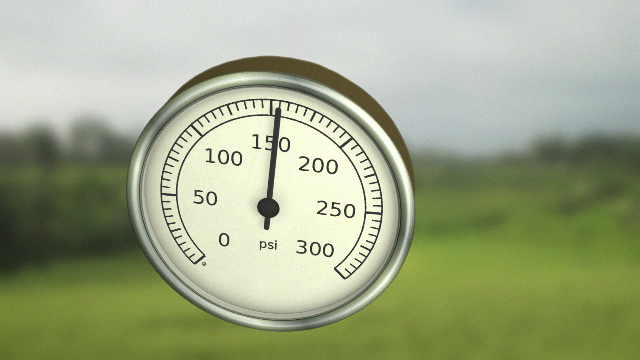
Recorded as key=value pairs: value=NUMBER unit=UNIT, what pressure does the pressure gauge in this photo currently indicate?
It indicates value=155 unit=psi
